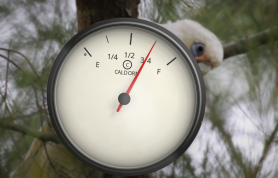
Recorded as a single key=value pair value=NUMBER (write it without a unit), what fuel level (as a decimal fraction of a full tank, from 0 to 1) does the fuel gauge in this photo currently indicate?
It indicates value=0.75
